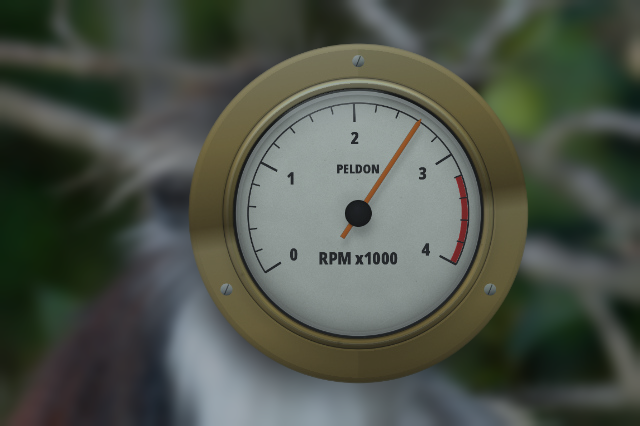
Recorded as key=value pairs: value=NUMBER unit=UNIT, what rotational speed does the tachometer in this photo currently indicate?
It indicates value=2600 unit=rpm
